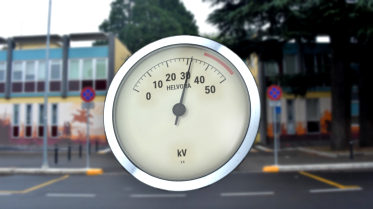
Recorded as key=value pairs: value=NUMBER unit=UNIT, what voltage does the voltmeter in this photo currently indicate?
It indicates value=32 unit=kV
